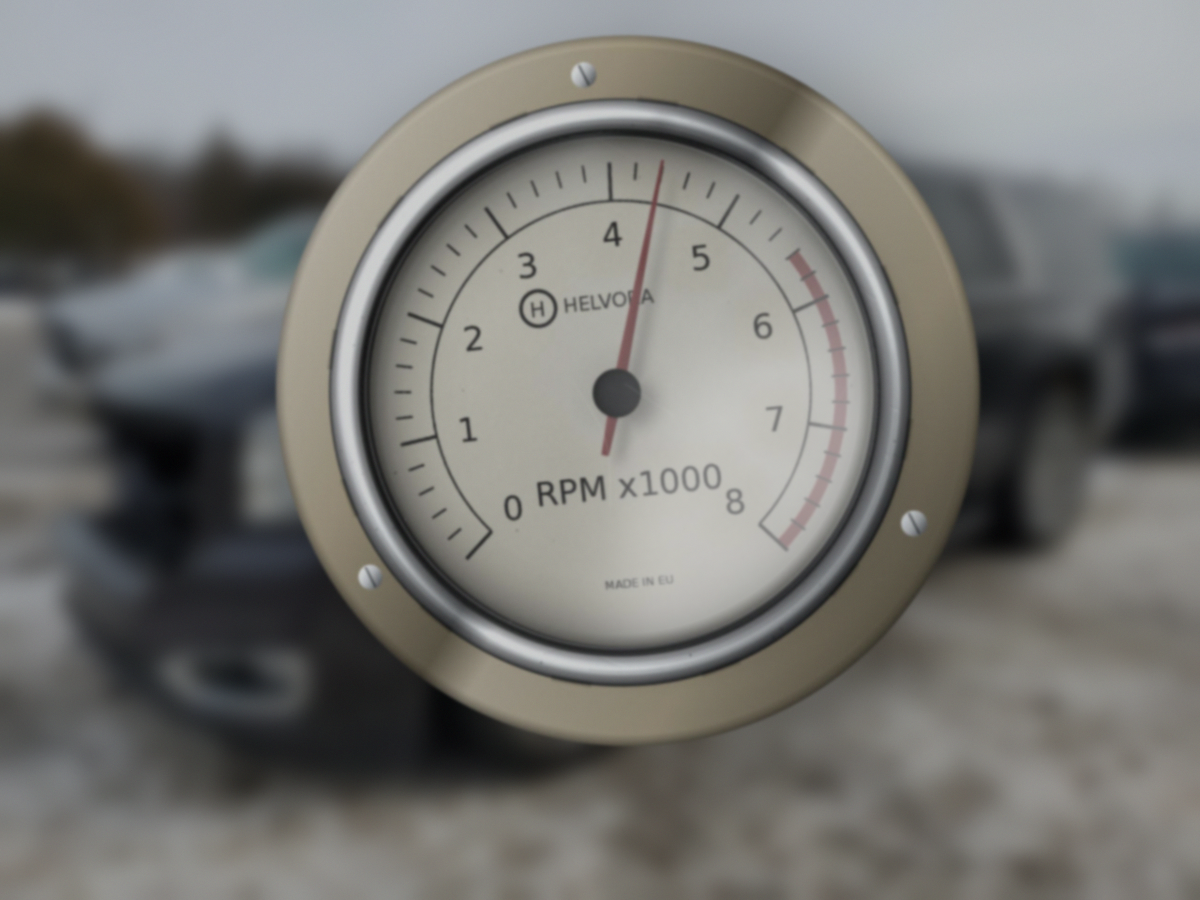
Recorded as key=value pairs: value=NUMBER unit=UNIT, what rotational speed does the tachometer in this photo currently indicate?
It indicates value=4400 unit=rpm
